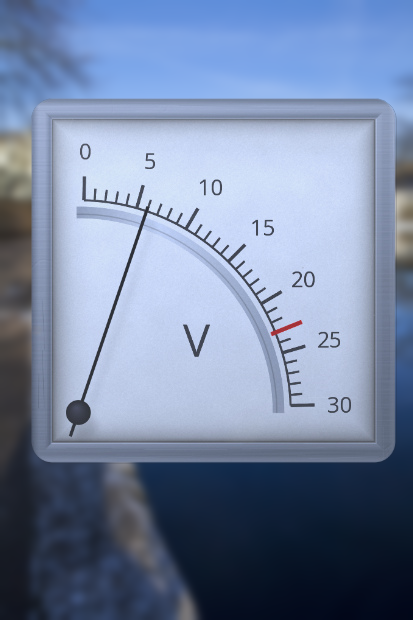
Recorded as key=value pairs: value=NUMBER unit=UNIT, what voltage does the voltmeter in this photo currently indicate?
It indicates value=6 unit=V
